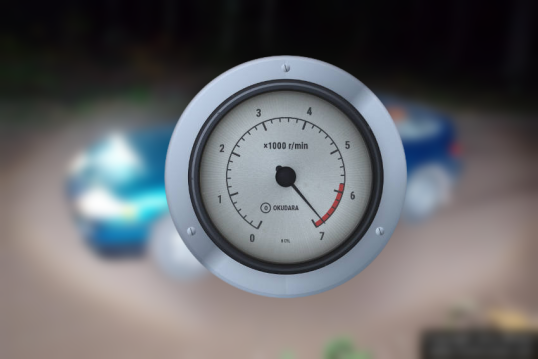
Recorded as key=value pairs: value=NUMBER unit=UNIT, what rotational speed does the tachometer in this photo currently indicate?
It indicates value=6800 unit=rpm
